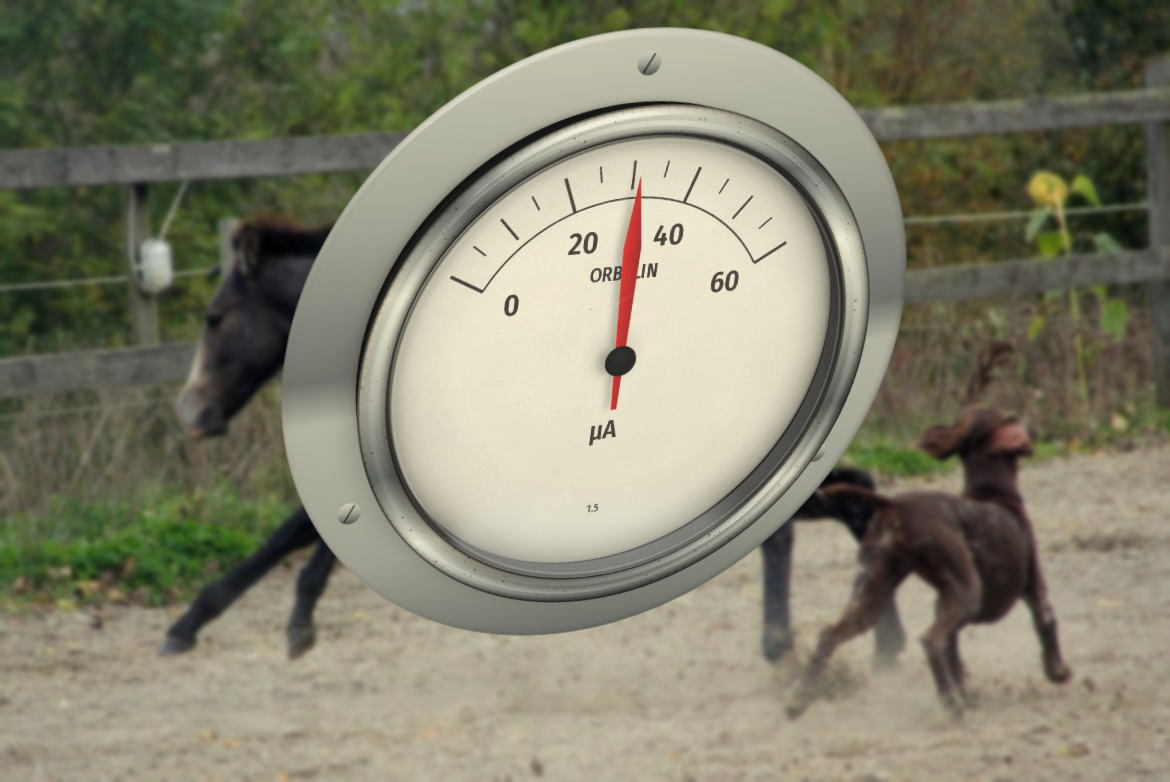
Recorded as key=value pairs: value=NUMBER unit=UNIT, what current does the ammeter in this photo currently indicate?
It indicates value=30 unit=µA
